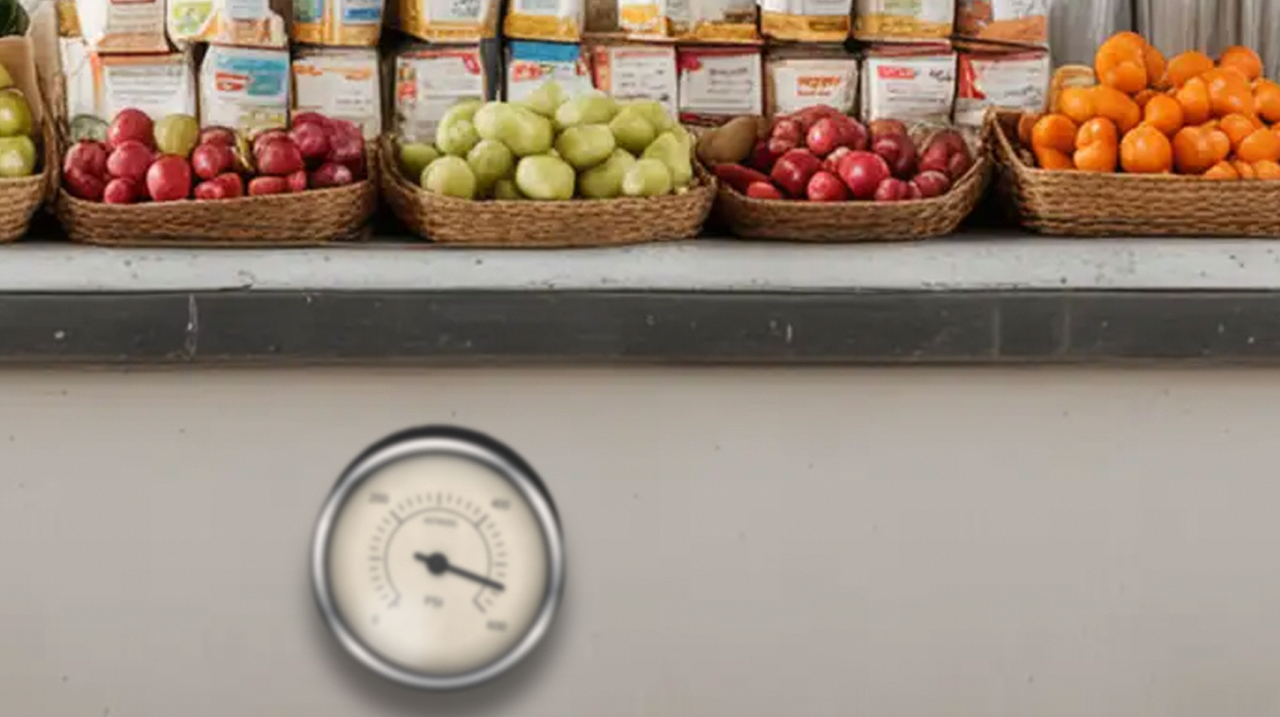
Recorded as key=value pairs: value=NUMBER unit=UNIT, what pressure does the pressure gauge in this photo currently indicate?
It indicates value=540 unit=psi
